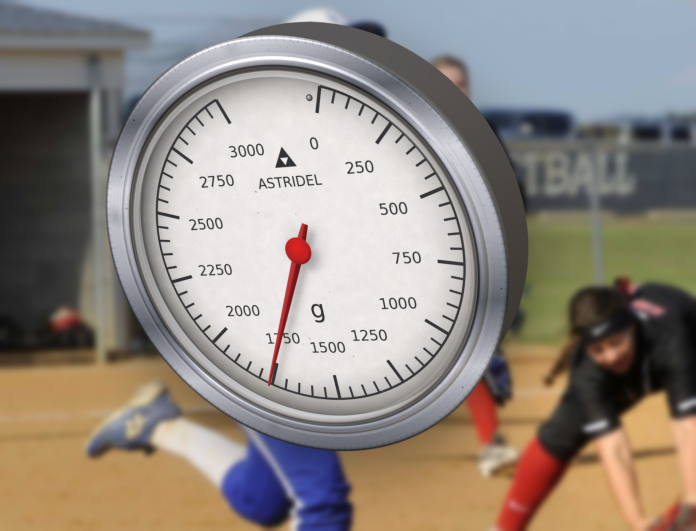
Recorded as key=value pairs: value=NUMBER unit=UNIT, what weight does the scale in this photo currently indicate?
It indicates value=1750 unit=g
